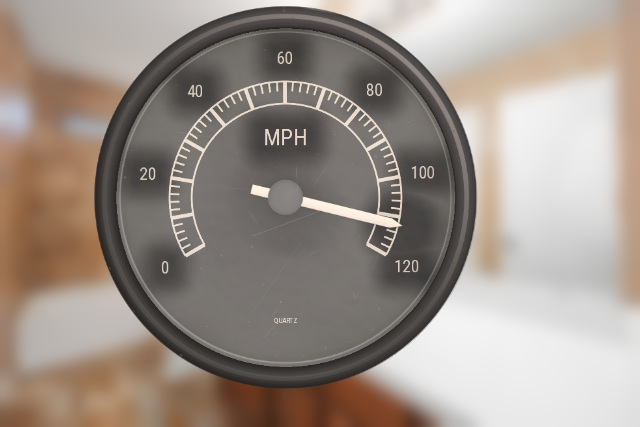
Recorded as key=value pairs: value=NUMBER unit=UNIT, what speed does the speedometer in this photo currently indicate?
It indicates value=112 unit=mph
